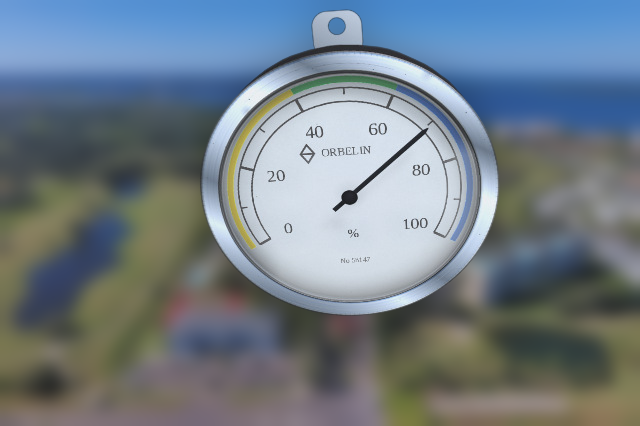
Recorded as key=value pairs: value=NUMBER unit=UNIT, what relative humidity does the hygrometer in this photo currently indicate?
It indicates value=70 unit=%
